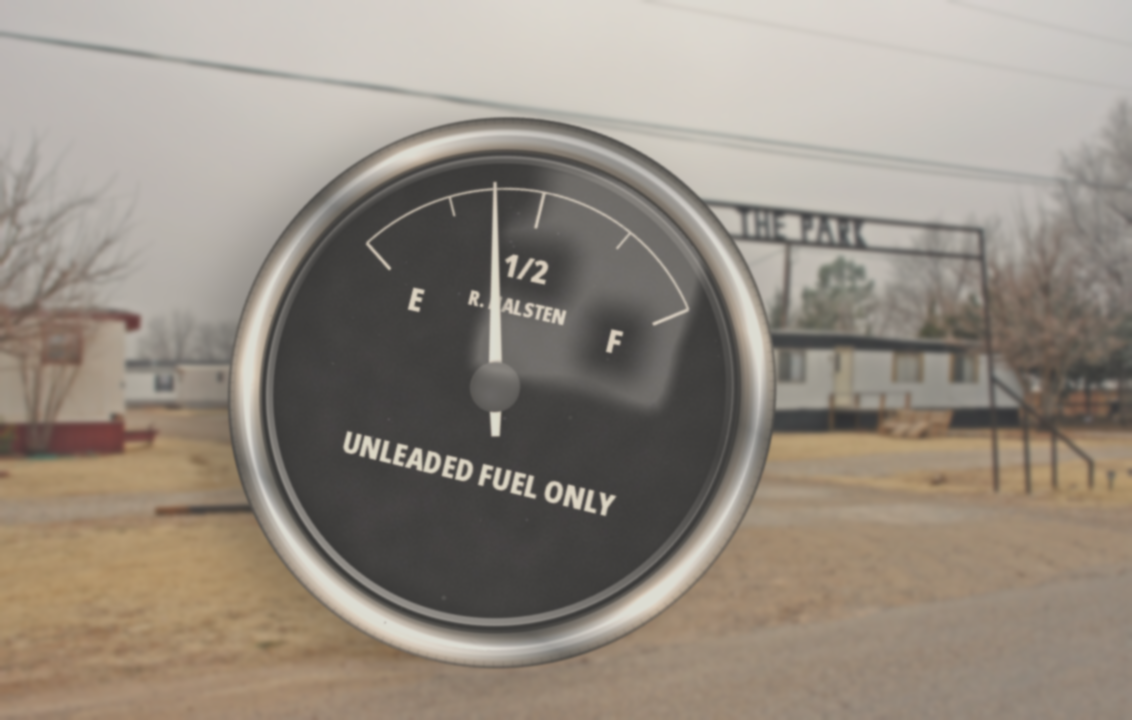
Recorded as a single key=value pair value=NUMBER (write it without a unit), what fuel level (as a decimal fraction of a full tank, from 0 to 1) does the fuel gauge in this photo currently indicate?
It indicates value=0.375
